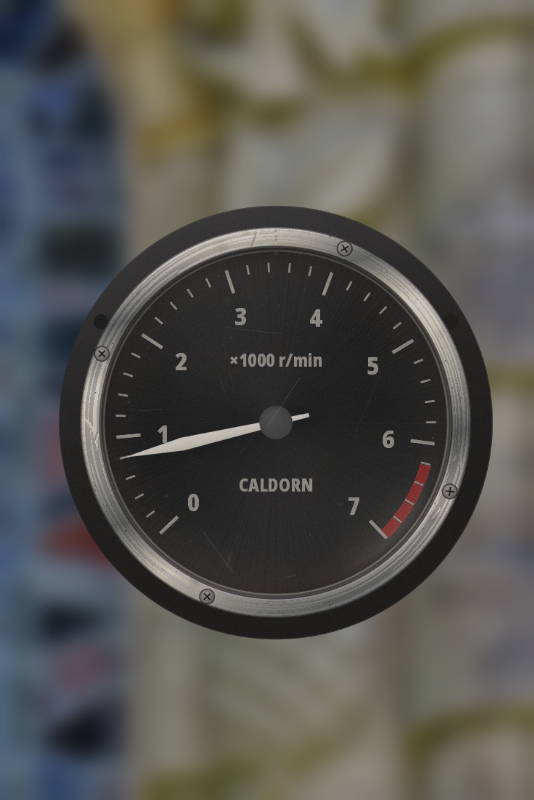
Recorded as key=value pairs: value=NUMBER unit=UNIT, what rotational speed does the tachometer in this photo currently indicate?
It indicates value=800 unit=rpm
